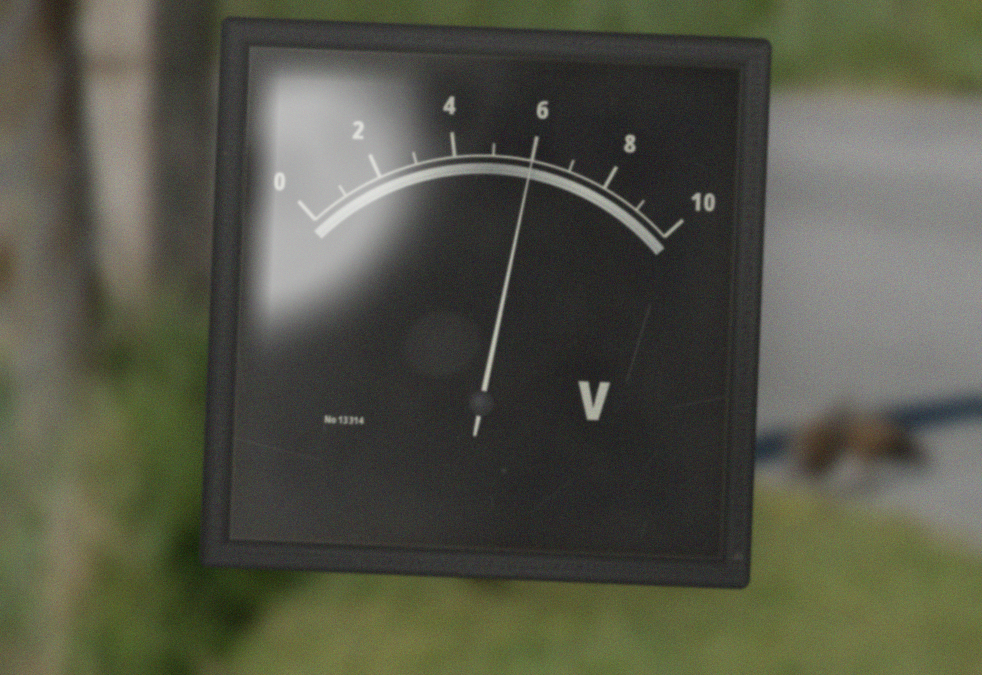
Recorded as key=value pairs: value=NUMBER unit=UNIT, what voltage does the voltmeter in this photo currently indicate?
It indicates value=6 unit=V
